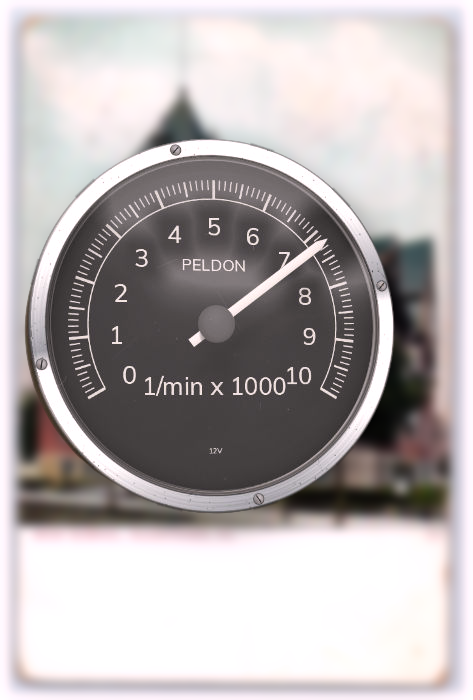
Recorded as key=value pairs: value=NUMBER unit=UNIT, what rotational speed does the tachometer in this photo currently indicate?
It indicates value=7200 unit=rpm
